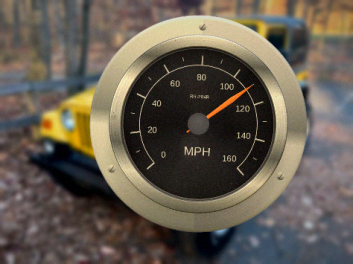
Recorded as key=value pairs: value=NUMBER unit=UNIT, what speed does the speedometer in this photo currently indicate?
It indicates value=110 unit=mph
